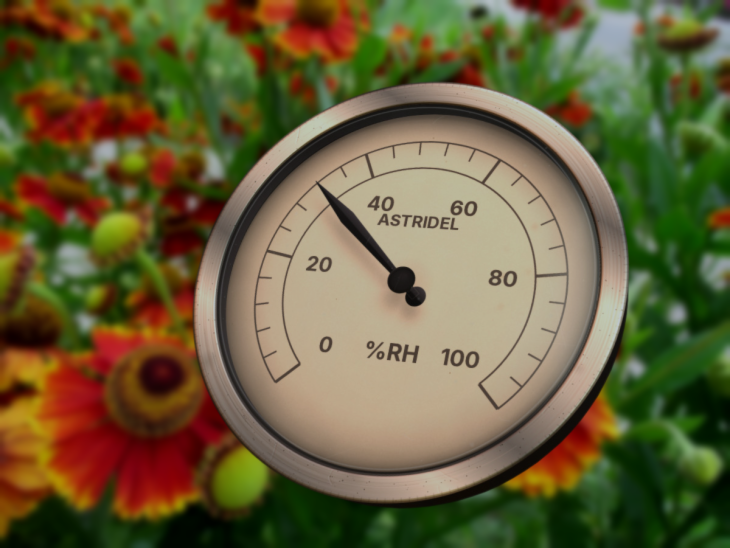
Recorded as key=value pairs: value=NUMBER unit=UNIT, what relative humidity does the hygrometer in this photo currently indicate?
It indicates value=32 unit=%
